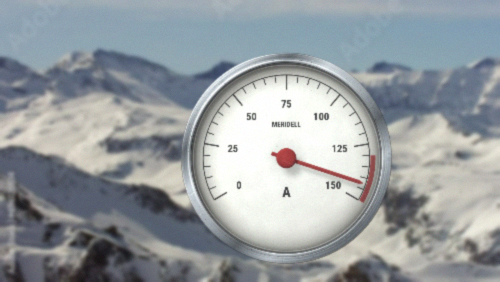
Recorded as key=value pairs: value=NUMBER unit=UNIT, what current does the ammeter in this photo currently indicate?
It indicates value=142.5 unit=A
